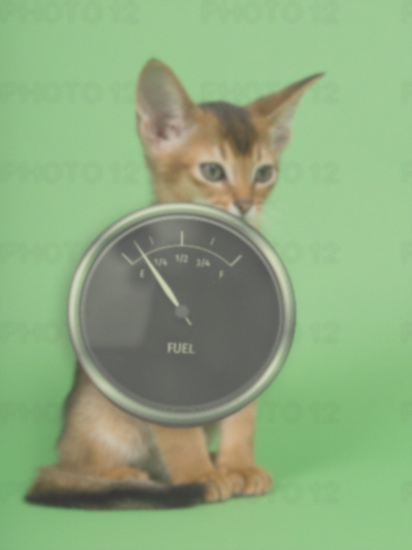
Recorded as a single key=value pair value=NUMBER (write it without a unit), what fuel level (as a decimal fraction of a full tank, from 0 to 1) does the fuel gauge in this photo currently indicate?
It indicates value=0.125
